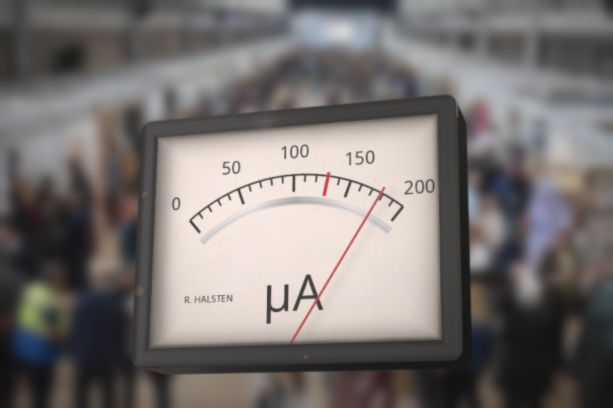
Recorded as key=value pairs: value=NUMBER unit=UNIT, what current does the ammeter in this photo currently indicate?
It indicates value=180 unit=µA
